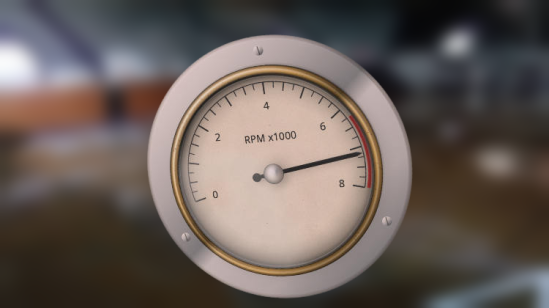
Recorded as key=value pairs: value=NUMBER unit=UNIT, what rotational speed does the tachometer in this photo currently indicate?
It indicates value=7125 unit=rpm
